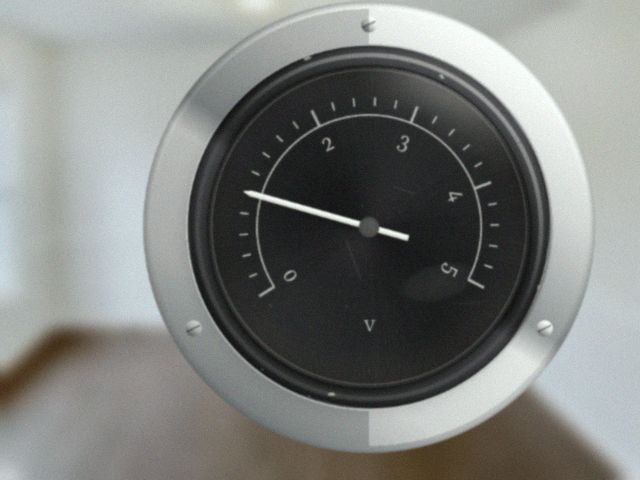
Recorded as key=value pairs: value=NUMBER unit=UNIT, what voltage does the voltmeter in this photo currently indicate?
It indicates value=1 unit=V
